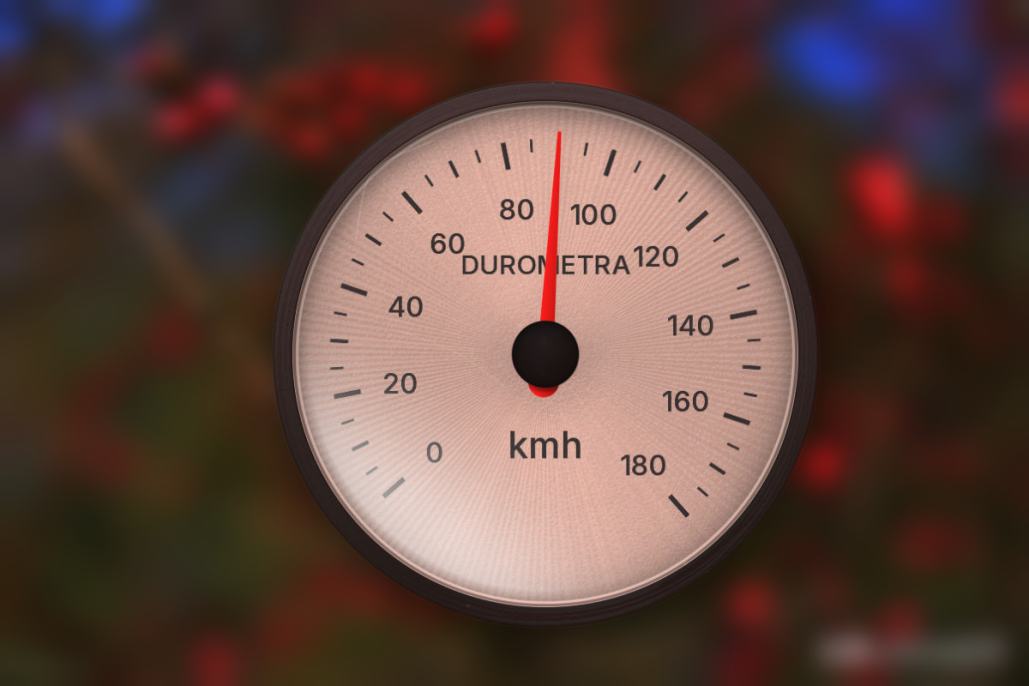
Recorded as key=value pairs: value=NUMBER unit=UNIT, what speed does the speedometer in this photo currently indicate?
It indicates value=90 unit=km/h
